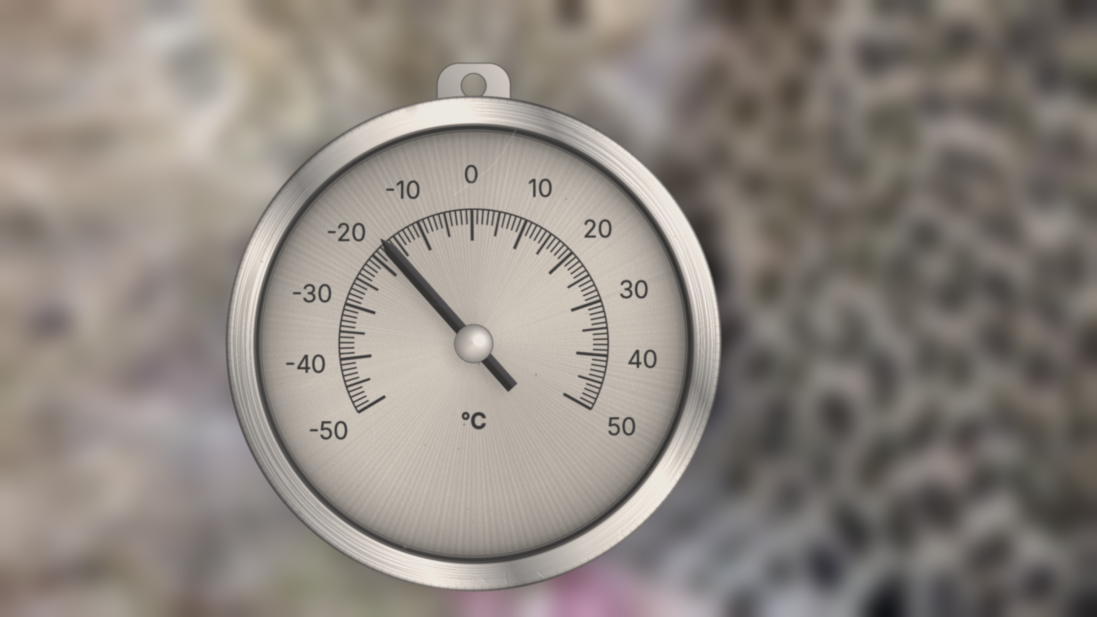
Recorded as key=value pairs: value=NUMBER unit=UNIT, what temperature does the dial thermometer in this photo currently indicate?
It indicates value=-17 unit=°C
